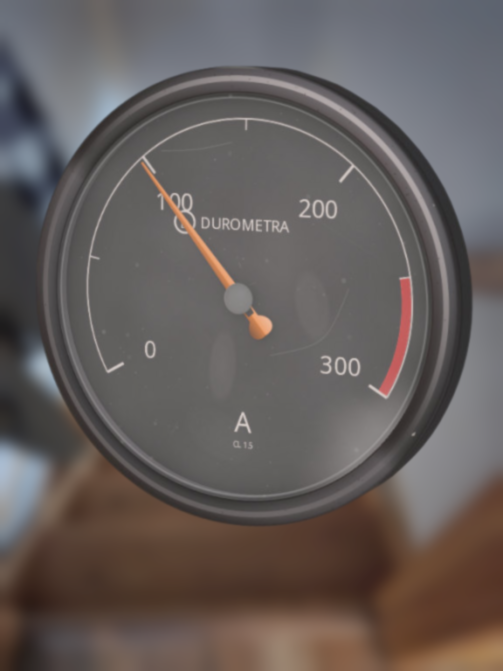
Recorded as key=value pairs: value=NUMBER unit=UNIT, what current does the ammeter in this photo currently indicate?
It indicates value=100 unit=A
